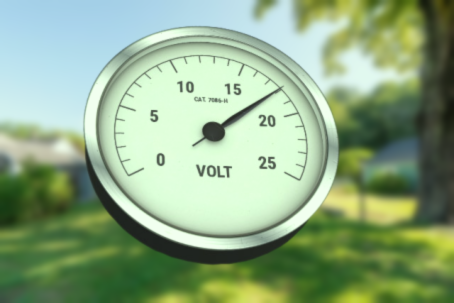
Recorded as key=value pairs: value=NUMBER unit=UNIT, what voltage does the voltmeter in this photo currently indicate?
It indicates value=18 unit=V
